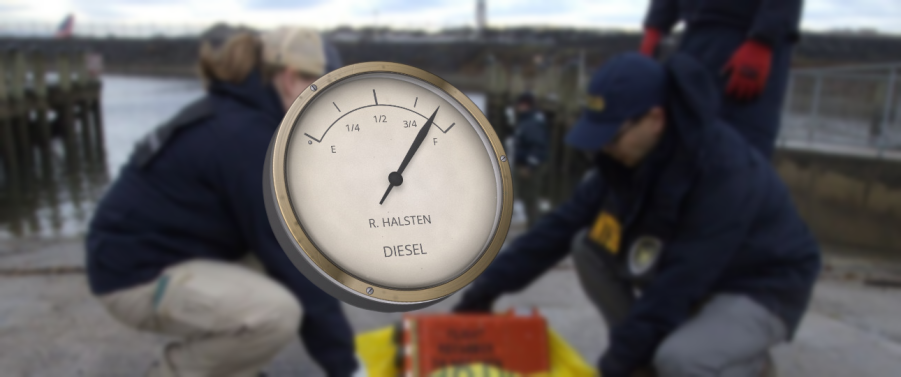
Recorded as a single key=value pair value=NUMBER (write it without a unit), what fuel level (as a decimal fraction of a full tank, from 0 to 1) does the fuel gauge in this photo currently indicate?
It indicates value=0.875
